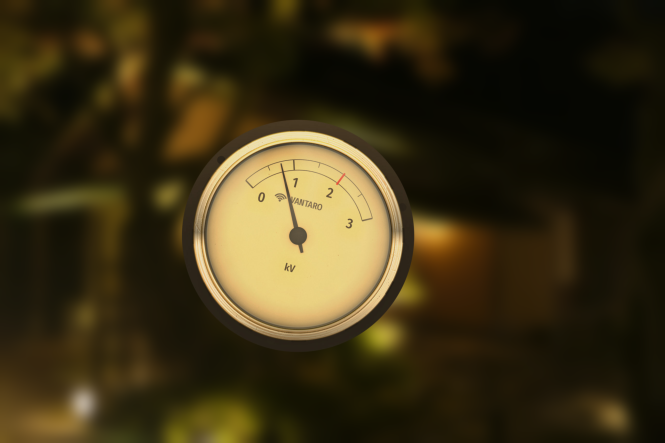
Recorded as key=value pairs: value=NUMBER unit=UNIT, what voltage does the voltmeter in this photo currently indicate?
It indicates value=0.75 unit=kV
